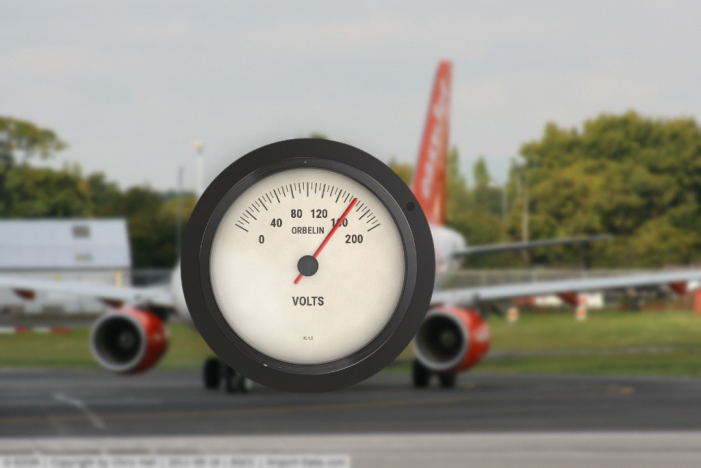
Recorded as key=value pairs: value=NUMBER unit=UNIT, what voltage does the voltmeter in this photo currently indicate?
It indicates value=160 unit=V
